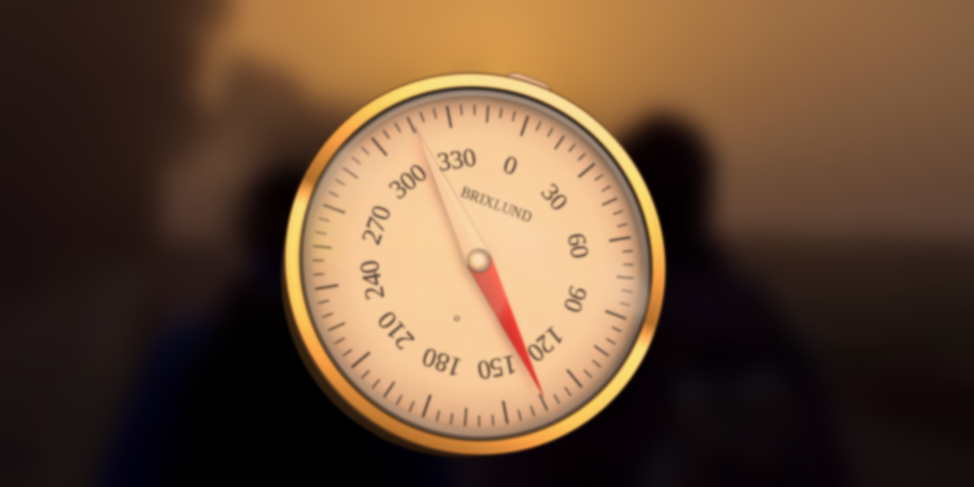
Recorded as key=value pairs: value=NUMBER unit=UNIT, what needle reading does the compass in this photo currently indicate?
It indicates value=135 unit=°
